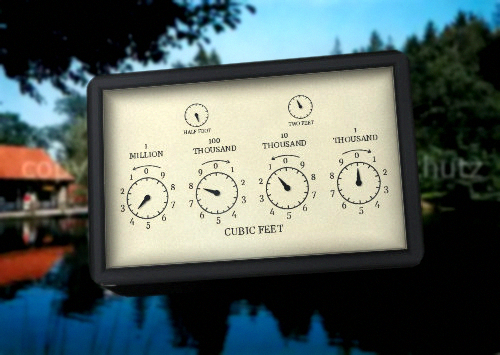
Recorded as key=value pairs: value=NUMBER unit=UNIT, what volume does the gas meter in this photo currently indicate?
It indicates value=381000 unit=ft³
